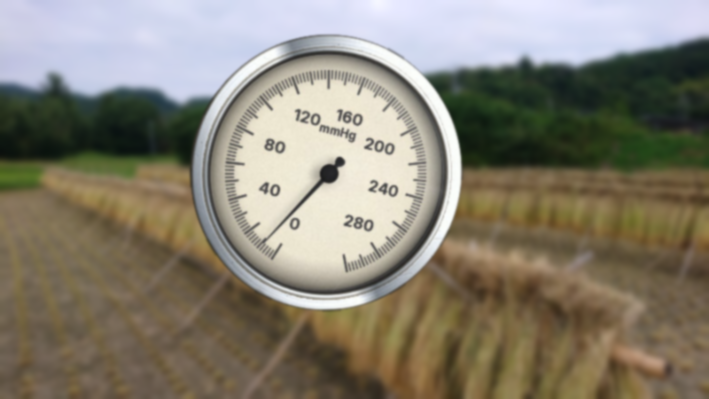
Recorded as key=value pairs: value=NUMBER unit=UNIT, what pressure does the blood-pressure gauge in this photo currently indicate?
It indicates value=10 unit=mmHg
